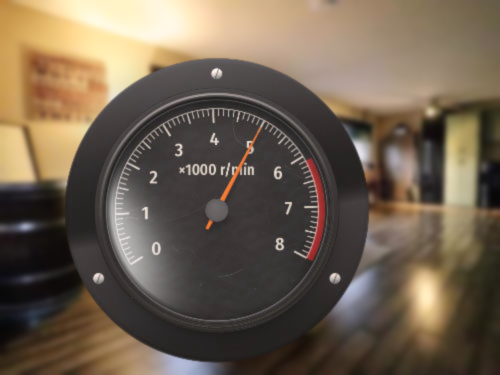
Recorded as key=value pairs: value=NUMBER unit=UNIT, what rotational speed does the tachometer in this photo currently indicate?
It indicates value=5000 unit=rpm
